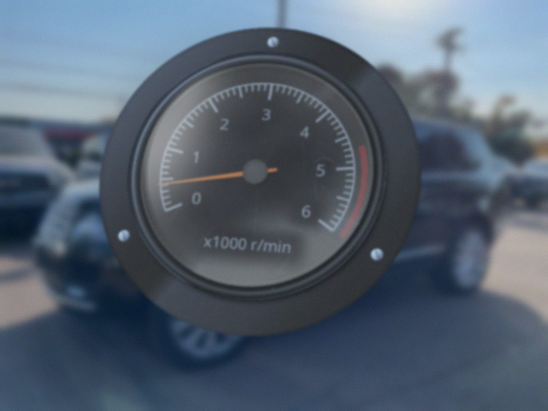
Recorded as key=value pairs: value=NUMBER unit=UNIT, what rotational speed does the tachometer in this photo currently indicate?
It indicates value=400 unit=rpm
